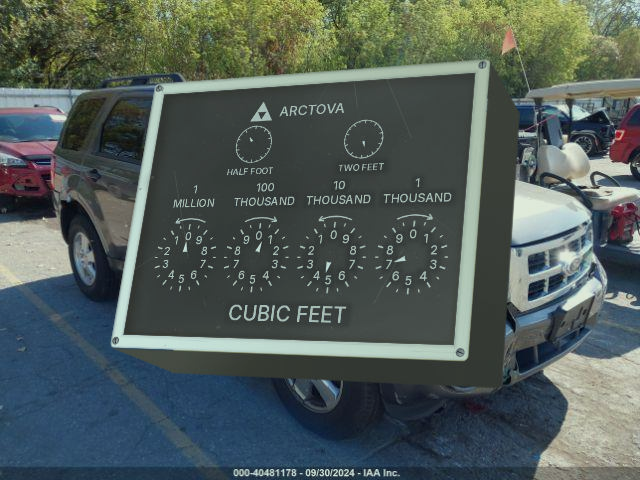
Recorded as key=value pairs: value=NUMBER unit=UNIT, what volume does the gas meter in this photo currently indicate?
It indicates value=4700 unit=ft³
